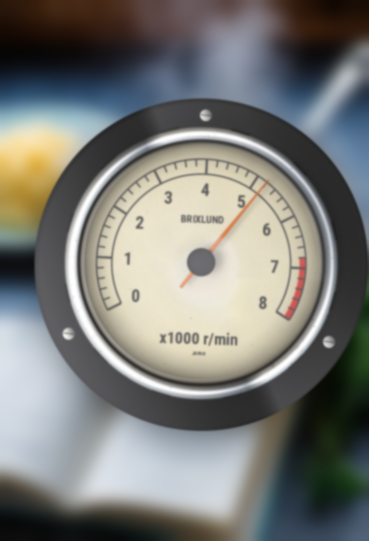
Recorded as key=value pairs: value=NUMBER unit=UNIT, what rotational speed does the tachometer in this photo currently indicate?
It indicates value=5200 unit=rpm
